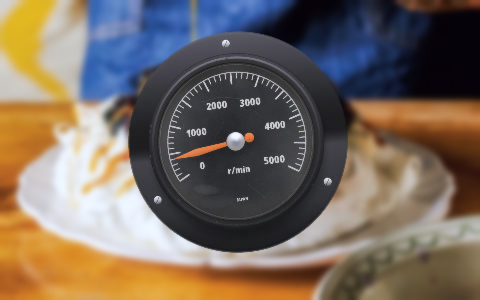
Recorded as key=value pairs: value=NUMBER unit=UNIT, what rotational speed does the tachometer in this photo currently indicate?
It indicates value=400 unit=rpm
